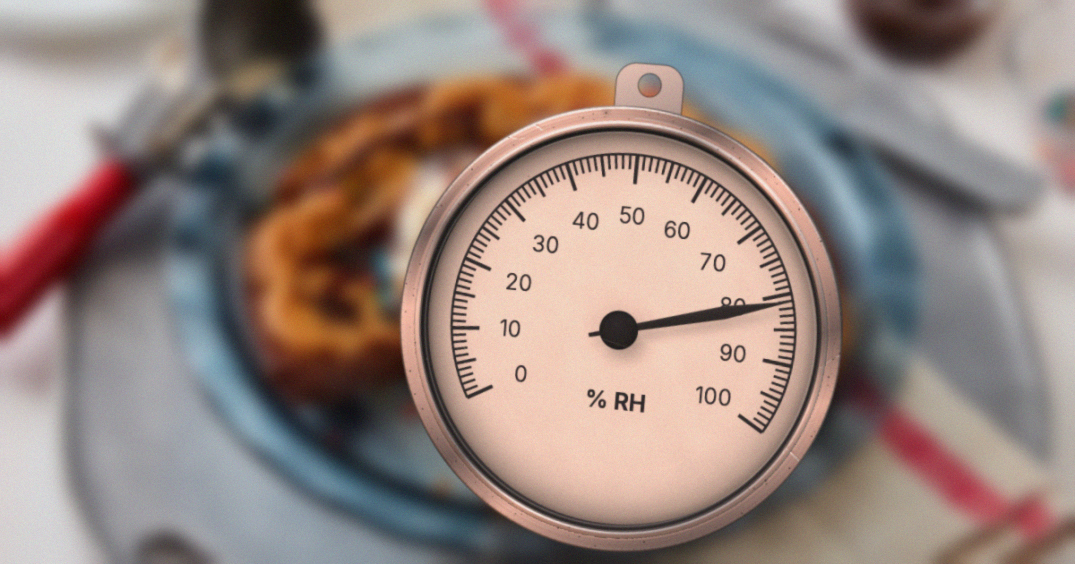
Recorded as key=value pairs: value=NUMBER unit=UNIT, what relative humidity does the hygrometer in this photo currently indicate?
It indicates value=81 unit=%
